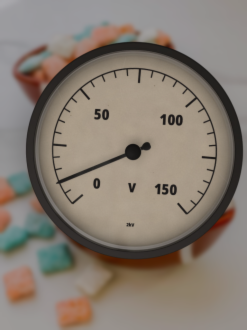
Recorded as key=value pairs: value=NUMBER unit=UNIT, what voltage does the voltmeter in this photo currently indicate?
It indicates value=10 unit=V
